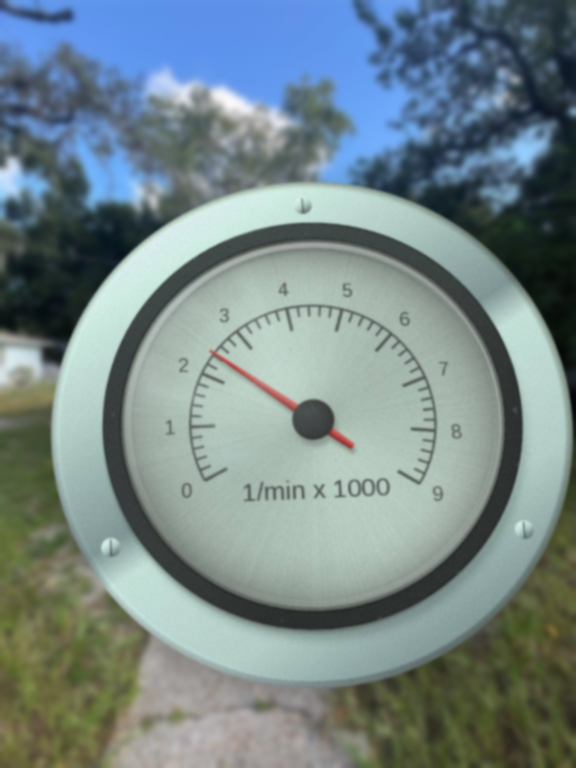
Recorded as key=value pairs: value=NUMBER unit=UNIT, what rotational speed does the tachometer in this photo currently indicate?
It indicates value=2400 unit=rpm
